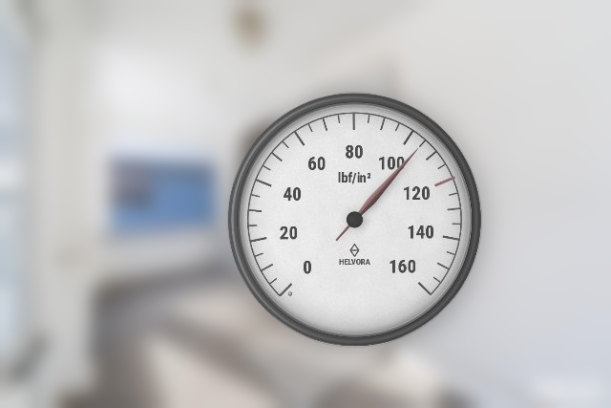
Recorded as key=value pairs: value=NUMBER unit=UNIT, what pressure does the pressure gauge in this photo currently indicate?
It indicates value=105 unit=psi
